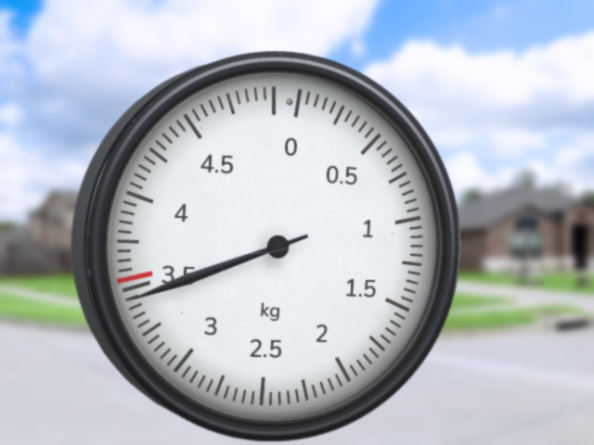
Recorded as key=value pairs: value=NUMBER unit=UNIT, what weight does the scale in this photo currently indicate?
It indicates value=3.45 unit=kg
